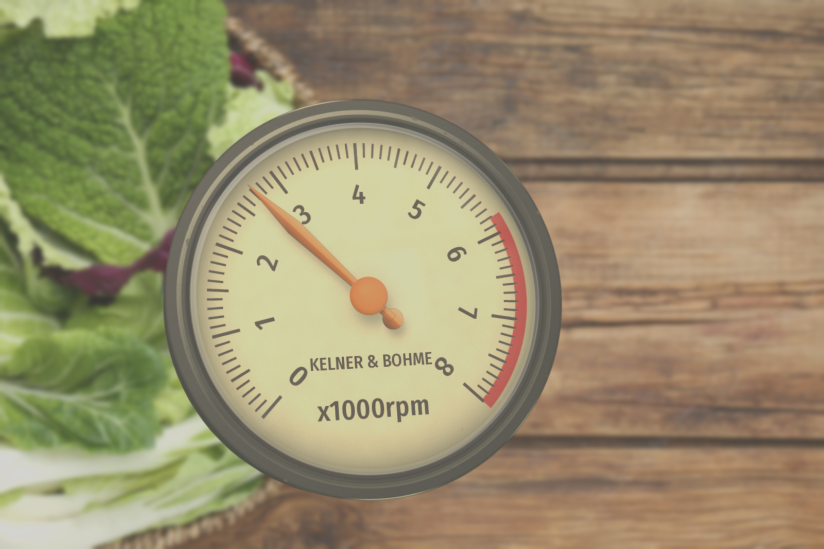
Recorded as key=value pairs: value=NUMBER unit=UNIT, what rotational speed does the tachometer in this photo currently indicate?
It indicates value=2700 unit=rpm
